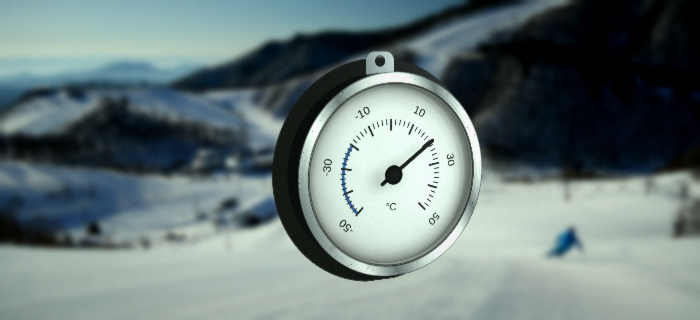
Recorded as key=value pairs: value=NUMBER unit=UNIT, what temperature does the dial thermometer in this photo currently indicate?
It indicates value=20 unit=°C
